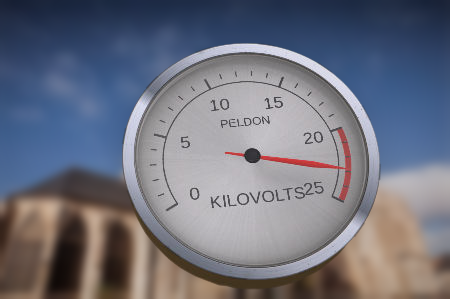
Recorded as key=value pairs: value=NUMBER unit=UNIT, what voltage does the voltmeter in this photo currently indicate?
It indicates value=23 unit=kV
